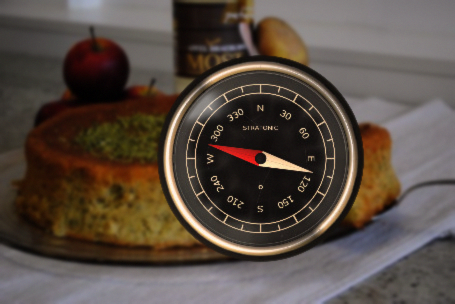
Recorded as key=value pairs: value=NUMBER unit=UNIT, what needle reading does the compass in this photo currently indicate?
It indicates value=285 unit=°
